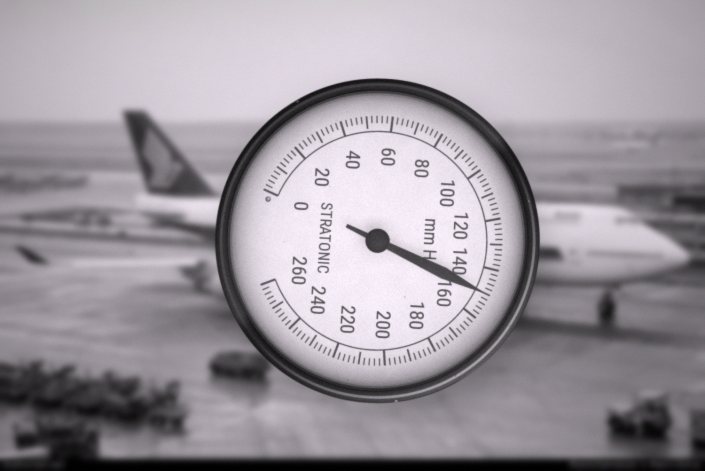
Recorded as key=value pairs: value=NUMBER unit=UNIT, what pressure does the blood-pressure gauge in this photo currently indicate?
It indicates value=150 unit=mmHg
